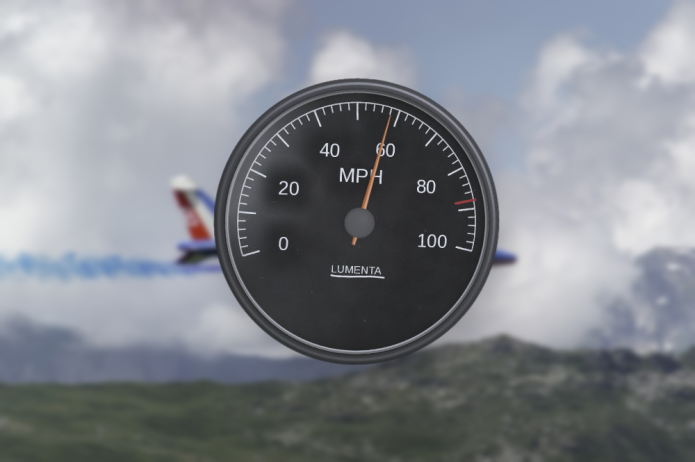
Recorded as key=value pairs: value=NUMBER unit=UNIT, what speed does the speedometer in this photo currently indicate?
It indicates value=58 unit=mph
